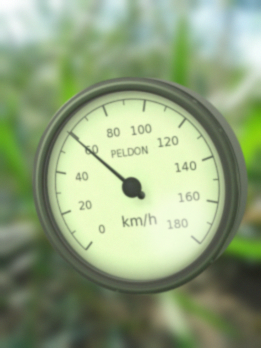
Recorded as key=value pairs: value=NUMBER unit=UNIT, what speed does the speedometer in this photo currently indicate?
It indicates value=60 unit=km/h
